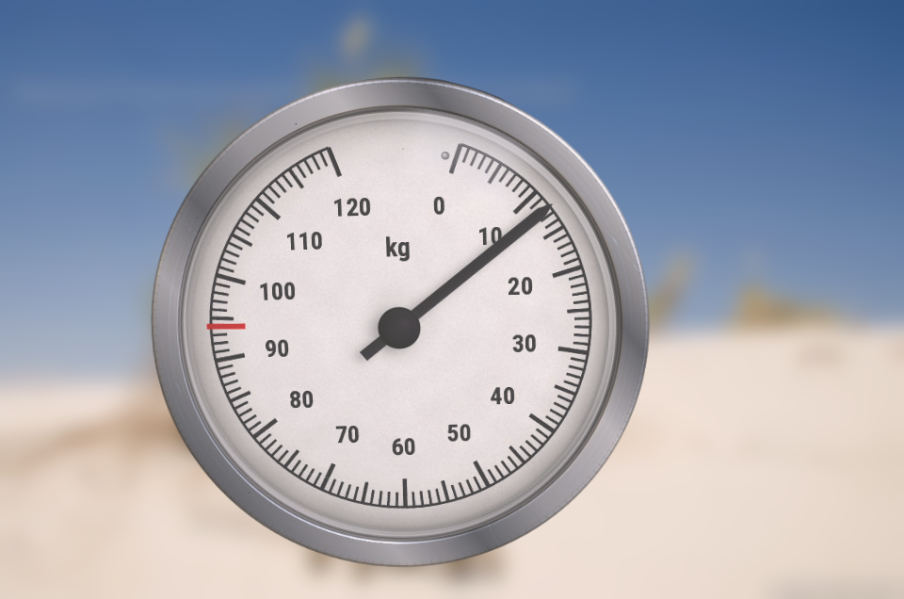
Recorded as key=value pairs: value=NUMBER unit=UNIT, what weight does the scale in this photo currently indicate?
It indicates value=12 unit=kg
